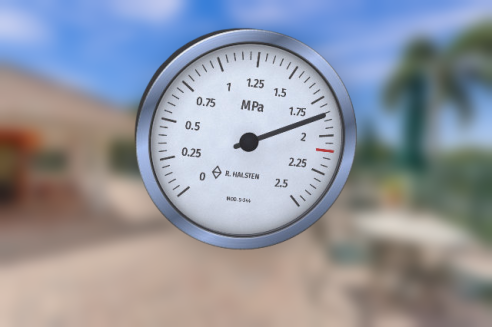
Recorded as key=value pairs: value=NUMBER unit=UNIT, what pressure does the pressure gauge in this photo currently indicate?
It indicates value=1.85 unit=MPa
